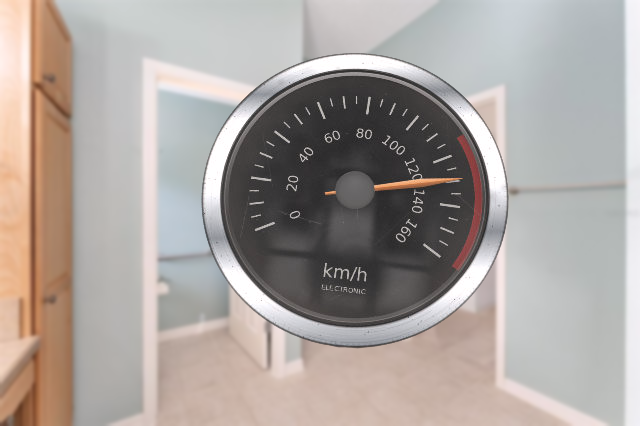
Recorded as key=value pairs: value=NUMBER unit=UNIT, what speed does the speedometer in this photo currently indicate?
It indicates value=130 unit=km/h
